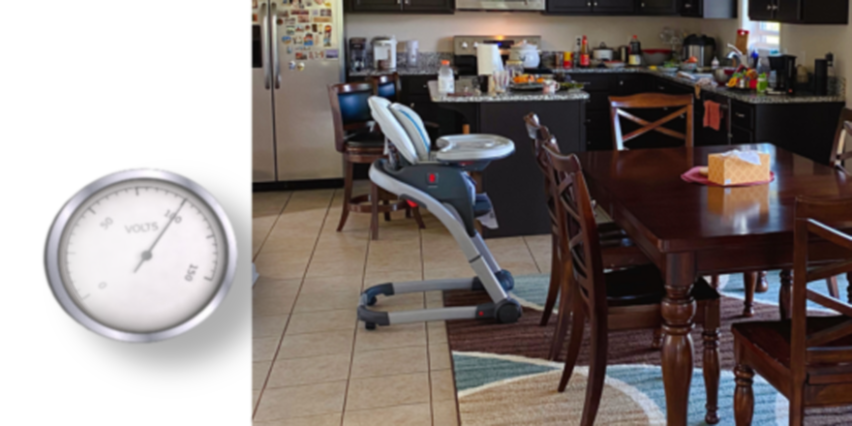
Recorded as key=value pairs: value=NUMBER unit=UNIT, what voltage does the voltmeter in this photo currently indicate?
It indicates value=100 unit=V
